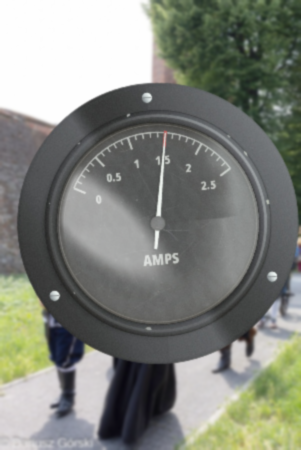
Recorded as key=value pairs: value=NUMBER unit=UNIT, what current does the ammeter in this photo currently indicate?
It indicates value=1.5 unit=A
